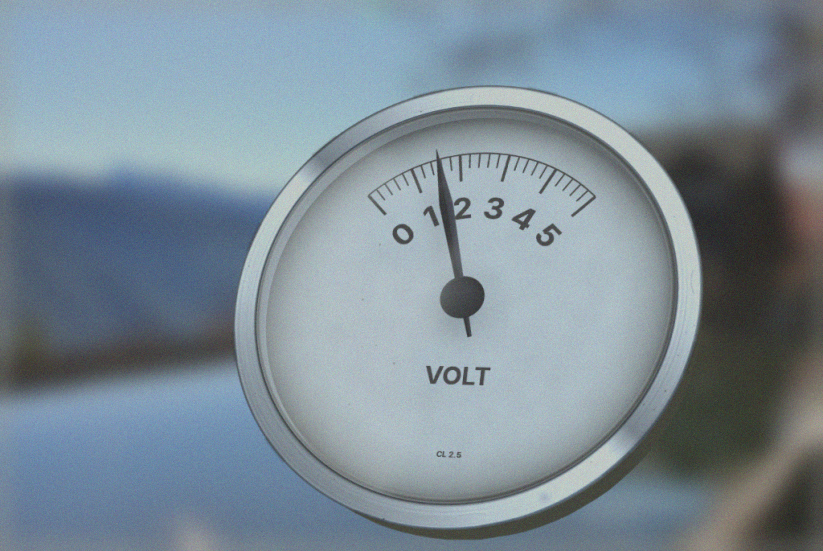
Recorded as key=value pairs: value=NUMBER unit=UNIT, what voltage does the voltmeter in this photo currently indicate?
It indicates value=1.6 unit=V
